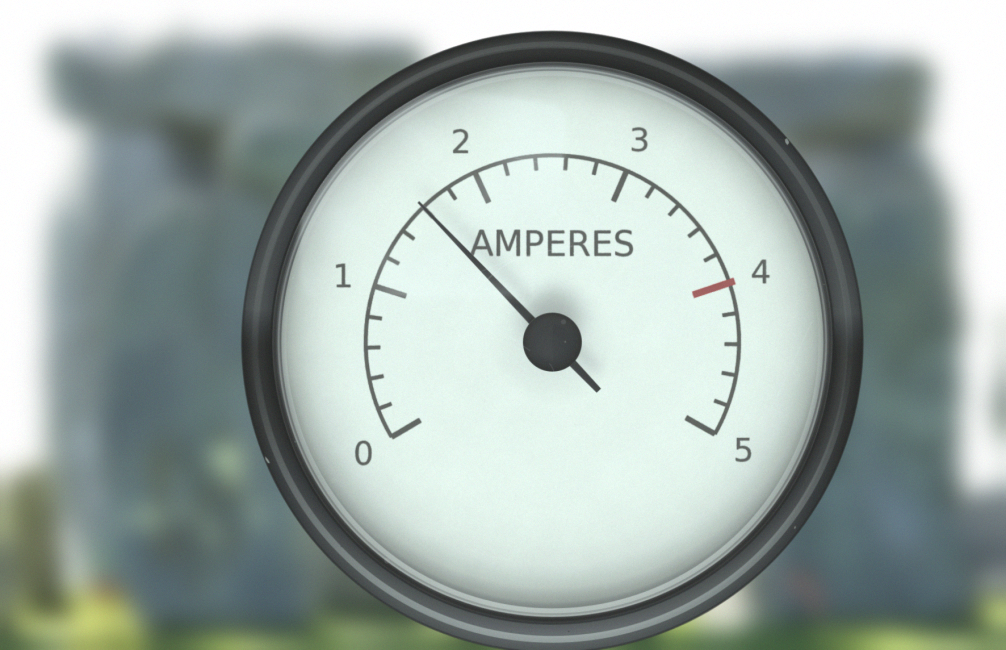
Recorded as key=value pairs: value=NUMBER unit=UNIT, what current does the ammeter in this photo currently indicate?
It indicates value=1.6 unit=A
